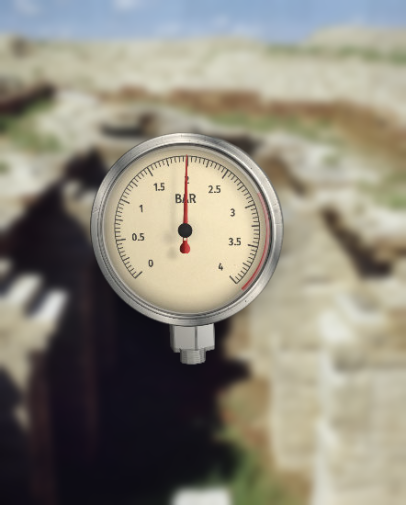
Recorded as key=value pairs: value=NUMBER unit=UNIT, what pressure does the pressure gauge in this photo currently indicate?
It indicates value=2 unit=bar
